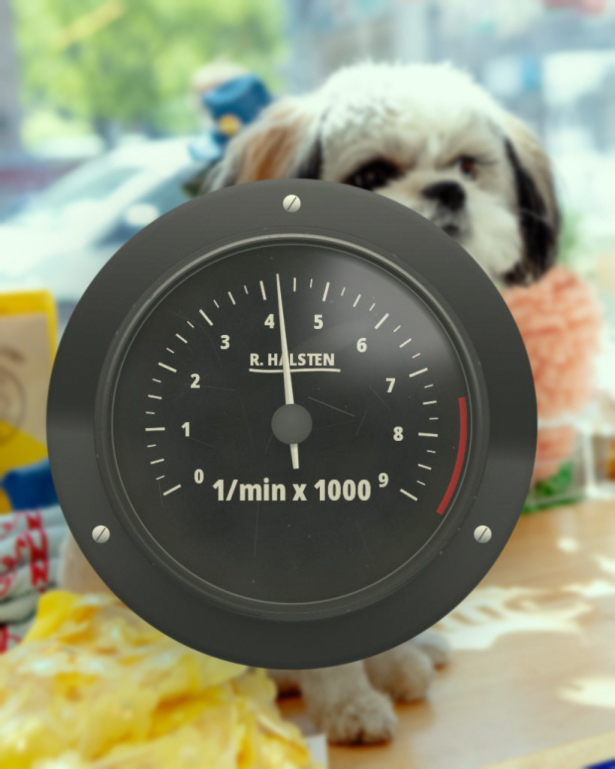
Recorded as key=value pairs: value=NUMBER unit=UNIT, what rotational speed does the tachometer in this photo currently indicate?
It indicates value=4250 unit=rpm
